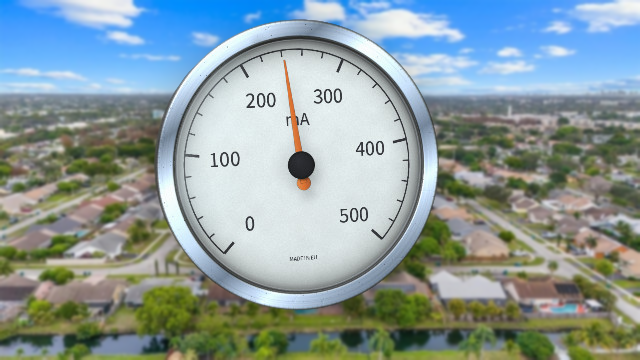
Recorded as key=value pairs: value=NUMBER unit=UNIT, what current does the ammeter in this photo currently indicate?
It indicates value=240 unit=mA
